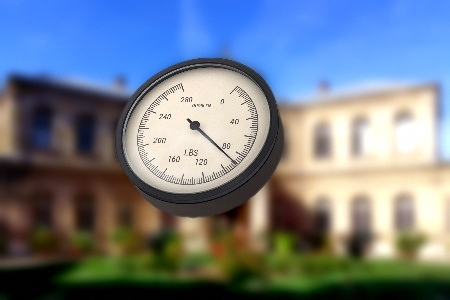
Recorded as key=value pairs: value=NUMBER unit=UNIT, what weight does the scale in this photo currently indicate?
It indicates value=90 unit=lb
